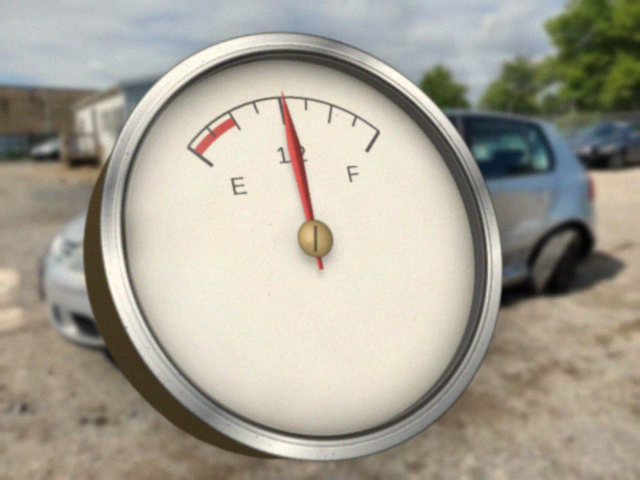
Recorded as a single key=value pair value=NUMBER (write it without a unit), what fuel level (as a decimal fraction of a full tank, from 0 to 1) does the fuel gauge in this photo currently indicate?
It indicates value=0.5
